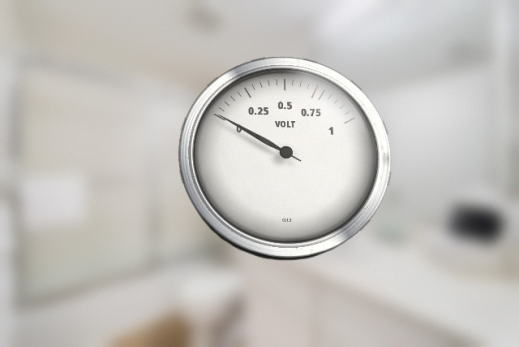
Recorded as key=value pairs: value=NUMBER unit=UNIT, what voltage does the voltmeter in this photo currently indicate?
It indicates value=0 unit=V
